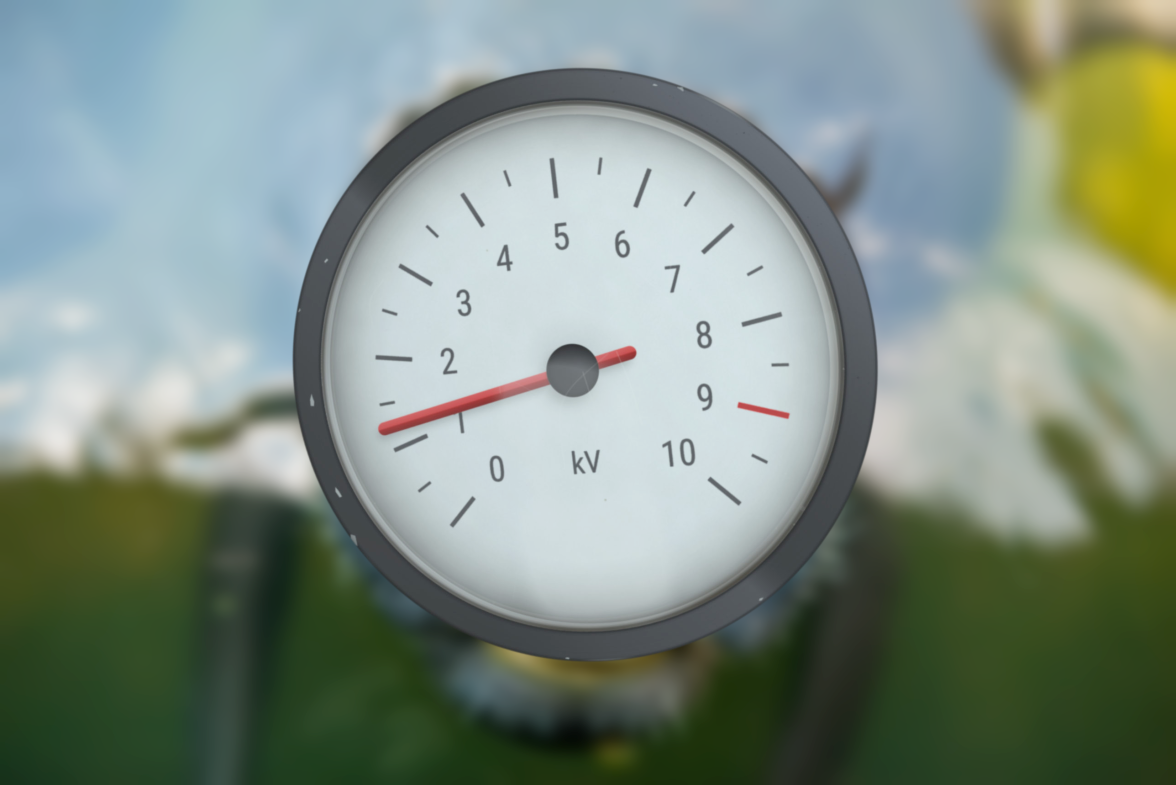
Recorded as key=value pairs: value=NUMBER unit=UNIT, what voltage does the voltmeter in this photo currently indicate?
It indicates value=1.25 unit=kV
